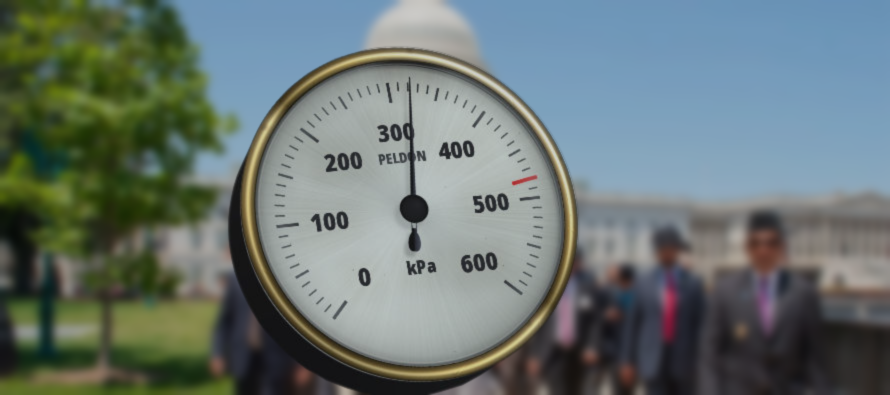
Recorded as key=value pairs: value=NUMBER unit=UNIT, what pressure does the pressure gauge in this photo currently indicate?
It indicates value=320 unit=kPa
